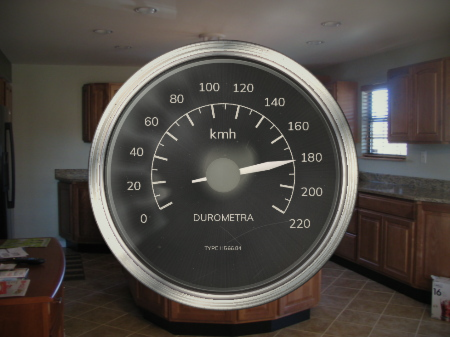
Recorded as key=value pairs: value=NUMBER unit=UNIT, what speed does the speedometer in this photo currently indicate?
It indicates value=180 unit=km/h
